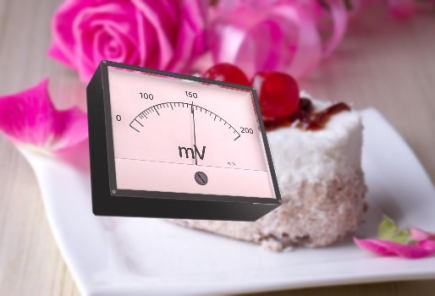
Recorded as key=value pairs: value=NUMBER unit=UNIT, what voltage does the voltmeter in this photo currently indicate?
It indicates value=150 unit=mV
